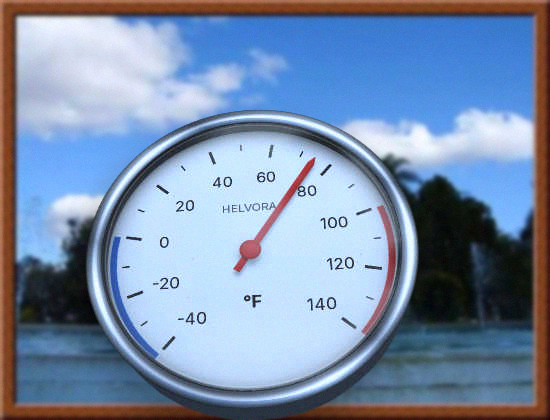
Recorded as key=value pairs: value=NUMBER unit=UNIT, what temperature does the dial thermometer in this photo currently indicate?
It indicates value=75 unit=°F
